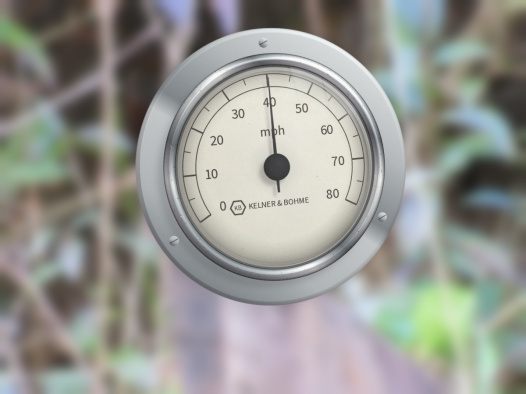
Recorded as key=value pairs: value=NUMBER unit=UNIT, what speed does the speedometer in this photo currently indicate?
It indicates value=40 unit=mph
